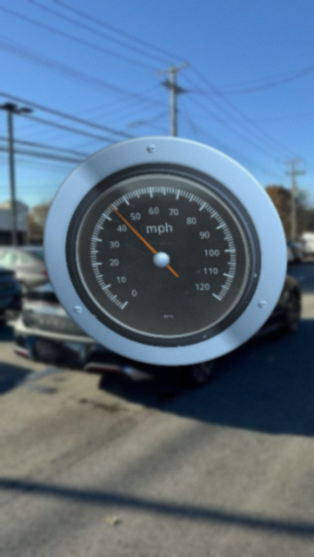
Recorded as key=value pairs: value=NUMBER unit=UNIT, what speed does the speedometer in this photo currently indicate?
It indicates value=45 unit=mph
